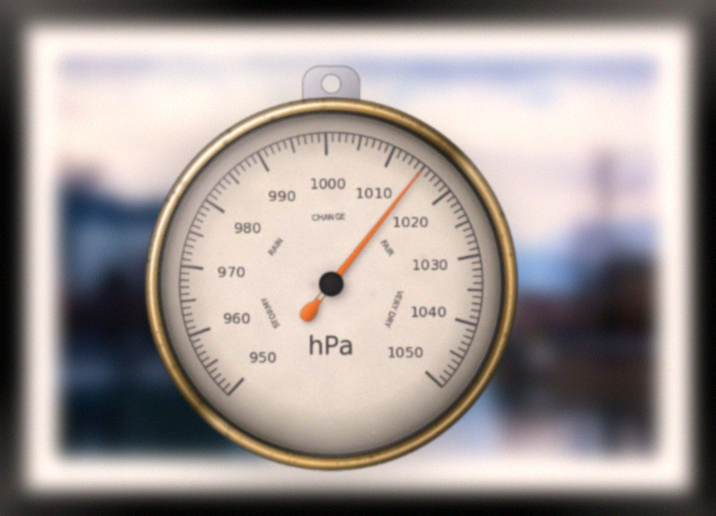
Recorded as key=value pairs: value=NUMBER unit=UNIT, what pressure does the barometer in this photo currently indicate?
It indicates value=1015 unit=hPa
